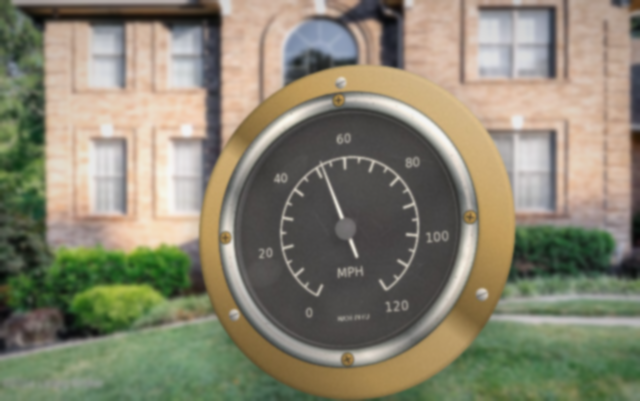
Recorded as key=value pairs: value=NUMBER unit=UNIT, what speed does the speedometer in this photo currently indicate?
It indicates value=52.5 unit=mph
